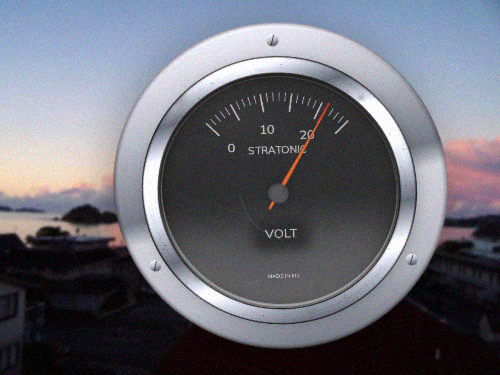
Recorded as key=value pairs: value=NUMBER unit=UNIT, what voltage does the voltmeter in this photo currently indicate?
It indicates value=21 unit=V
